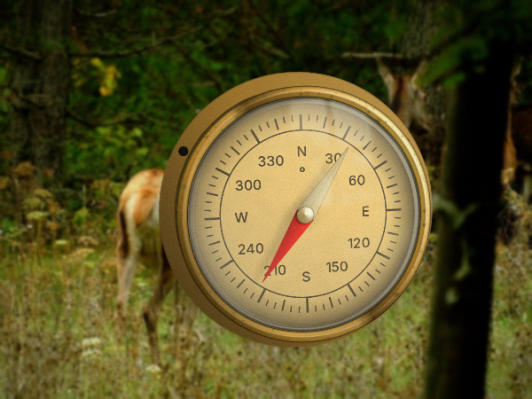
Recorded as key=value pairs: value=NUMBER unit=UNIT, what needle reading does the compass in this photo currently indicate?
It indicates value=215 unit=°
